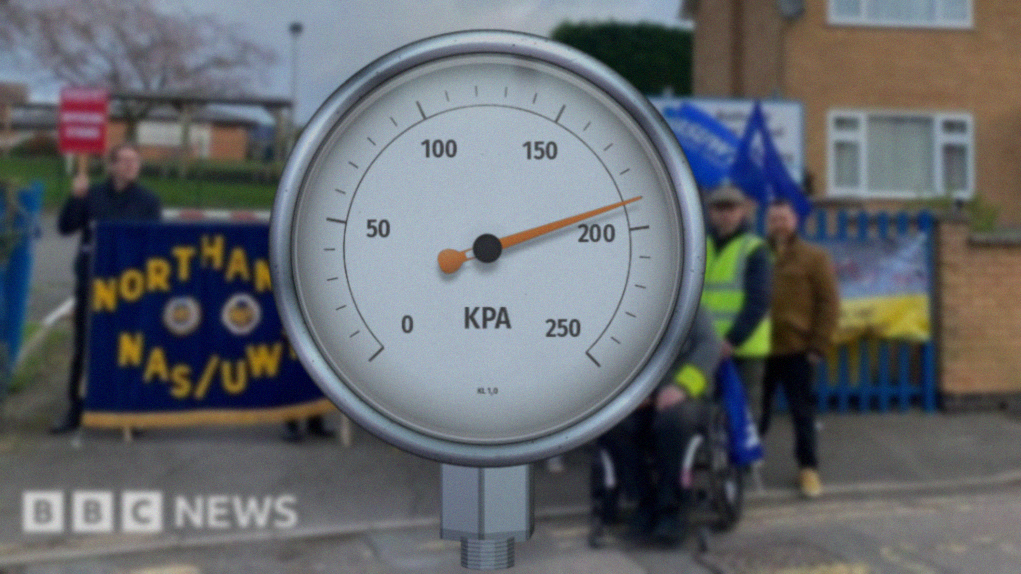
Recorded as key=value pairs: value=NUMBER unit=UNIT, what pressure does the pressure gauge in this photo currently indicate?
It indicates value=190 unit=kPa
